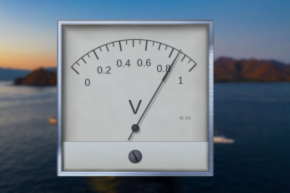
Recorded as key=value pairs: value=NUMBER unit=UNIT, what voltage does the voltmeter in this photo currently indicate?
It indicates value=0.85 unit=V
